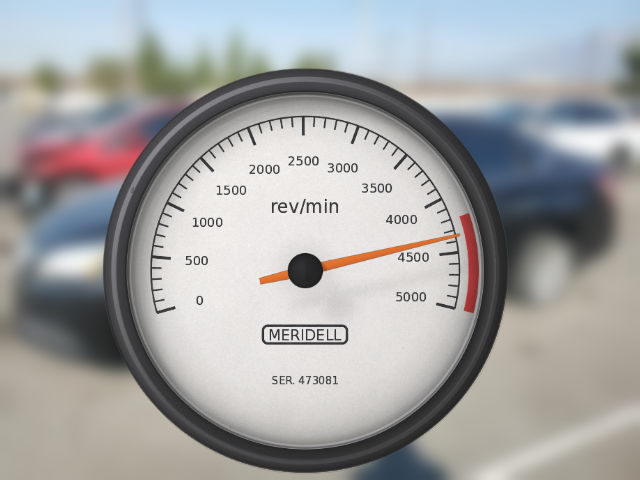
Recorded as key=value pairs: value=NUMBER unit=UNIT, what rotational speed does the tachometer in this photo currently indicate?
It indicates value=4350 unit=rpm
